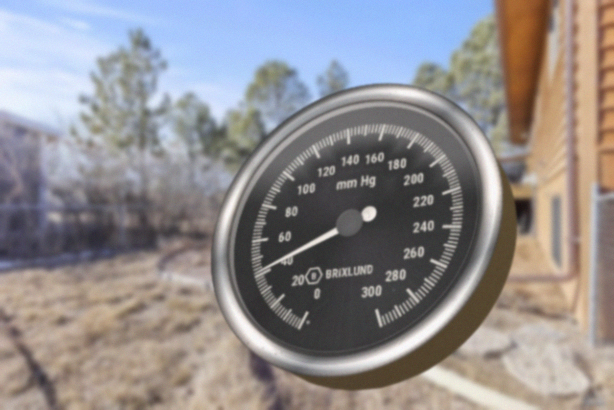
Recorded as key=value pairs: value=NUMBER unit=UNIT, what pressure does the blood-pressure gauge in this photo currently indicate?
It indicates value=40 unit=mmHg
